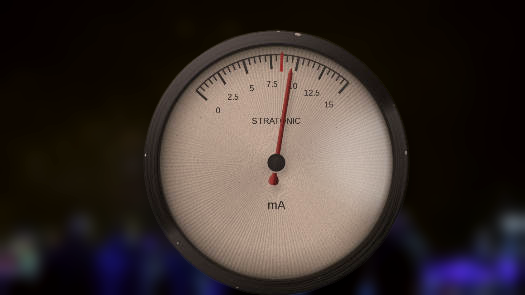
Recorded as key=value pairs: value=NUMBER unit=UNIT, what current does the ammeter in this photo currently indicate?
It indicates value=9.5 unit=mA
